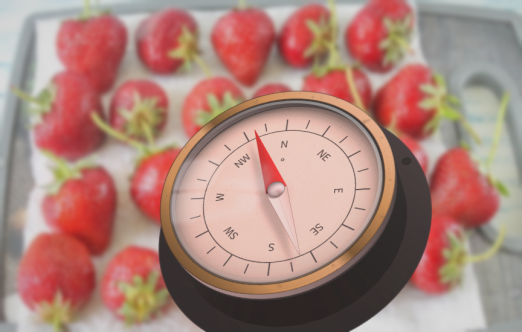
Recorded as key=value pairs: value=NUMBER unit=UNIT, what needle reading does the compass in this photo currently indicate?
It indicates value=337.5 unit=°
